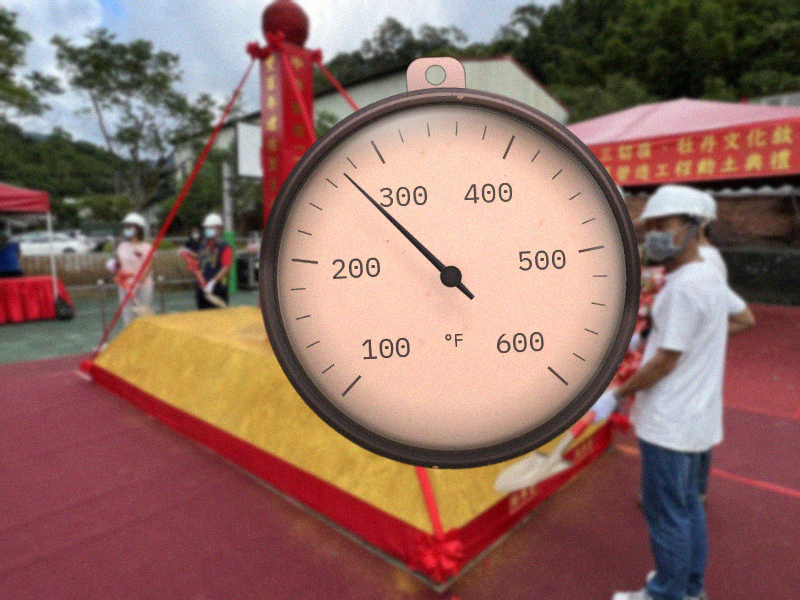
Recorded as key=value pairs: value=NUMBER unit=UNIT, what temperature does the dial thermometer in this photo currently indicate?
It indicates value=270 unit=°F
